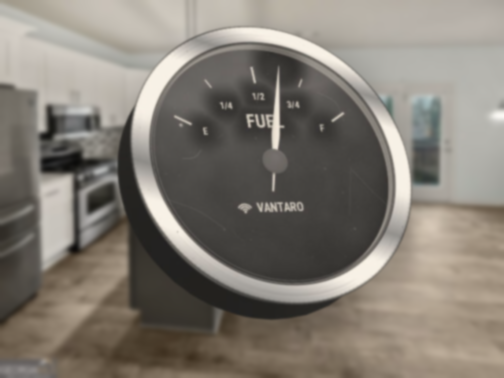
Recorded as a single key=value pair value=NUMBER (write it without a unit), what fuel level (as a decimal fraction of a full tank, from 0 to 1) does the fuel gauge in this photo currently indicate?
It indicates value=0.625
